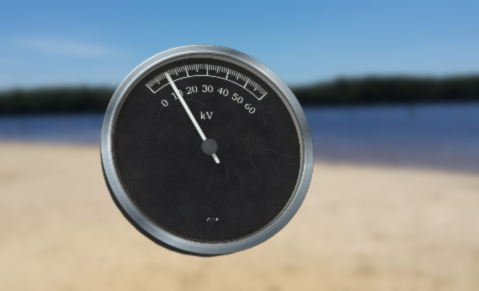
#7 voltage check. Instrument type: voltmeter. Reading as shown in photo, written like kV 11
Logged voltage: kV 10
